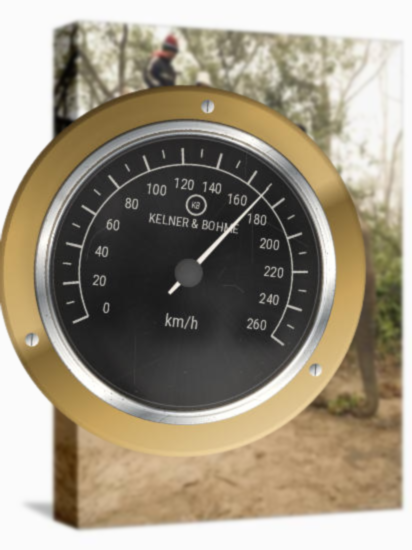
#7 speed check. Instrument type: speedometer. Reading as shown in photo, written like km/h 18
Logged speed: km/h 170
